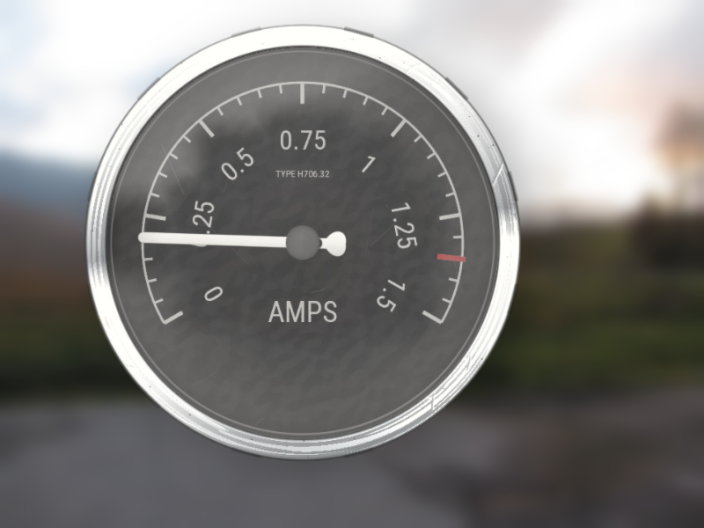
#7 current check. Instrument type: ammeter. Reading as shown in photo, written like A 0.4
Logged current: A 0.2
